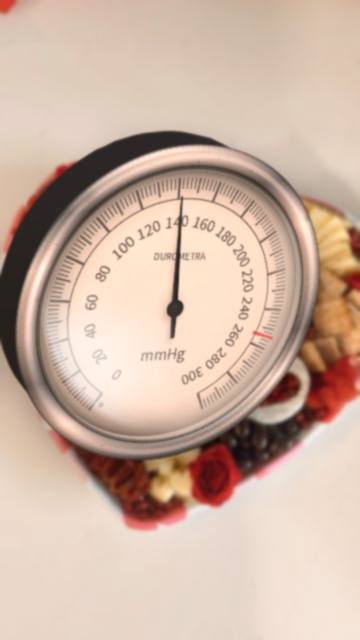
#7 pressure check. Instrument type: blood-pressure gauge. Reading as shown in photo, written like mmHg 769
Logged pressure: mmHg 140
